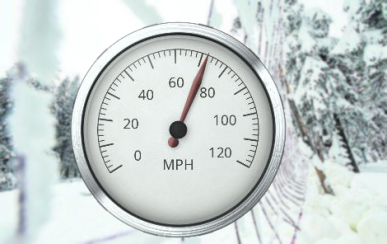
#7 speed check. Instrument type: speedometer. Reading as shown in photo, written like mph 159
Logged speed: mph 72
